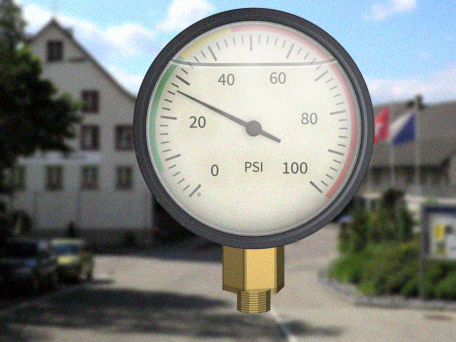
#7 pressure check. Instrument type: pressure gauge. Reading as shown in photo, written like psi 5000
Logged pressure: psi 27
